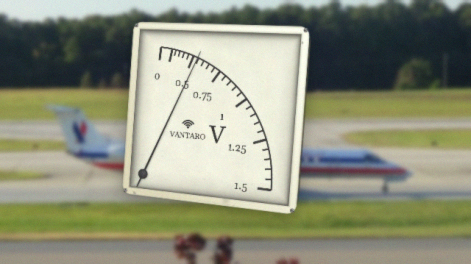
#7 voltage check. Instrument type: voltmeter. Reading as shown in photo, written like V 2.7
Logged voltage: V 0.55
